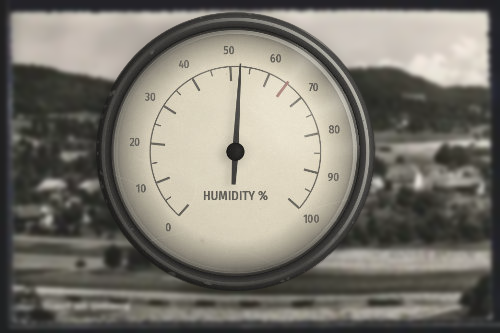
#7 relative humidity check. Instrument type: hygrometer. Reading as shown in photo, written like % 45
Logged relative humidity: % 52.5
